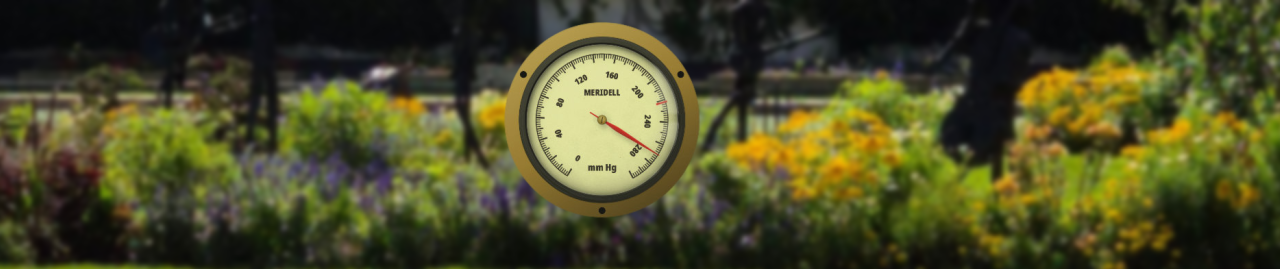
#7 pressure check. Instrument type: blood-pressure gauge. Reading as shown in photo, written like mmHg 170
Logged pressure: mmHg 270
